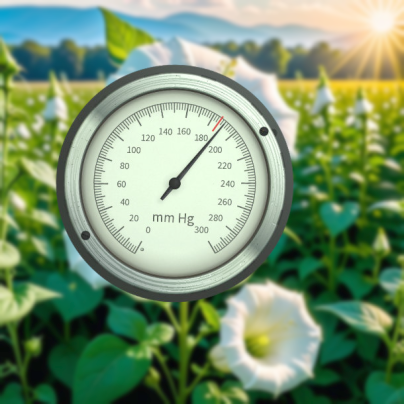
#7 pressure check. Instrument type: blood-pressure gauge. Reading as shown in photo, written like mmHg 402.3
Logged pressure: mmHg 190
